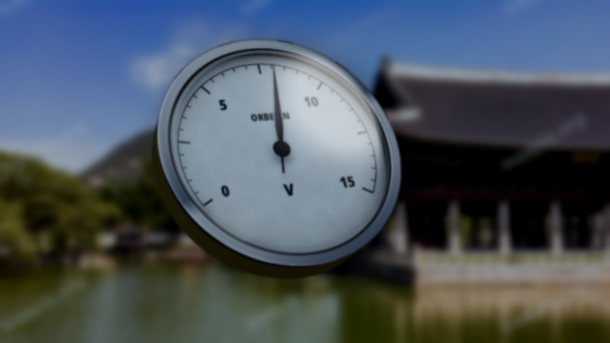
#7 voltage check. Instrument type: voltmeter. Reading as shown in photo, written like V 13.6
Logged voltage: V 8
